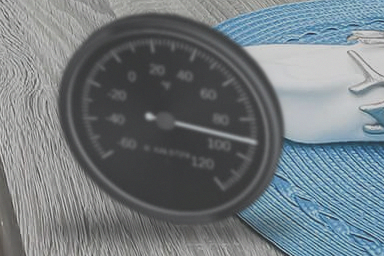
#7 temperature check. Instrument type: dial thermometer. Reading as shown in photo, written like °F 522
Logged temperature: °F 90
